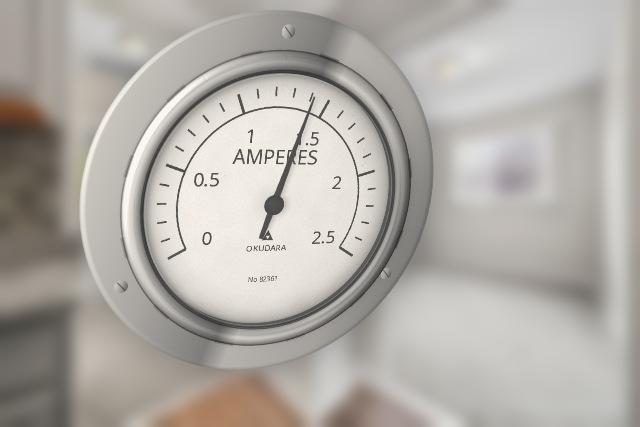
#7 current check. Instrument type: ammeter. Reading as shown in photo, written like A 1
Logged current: A 1.4
